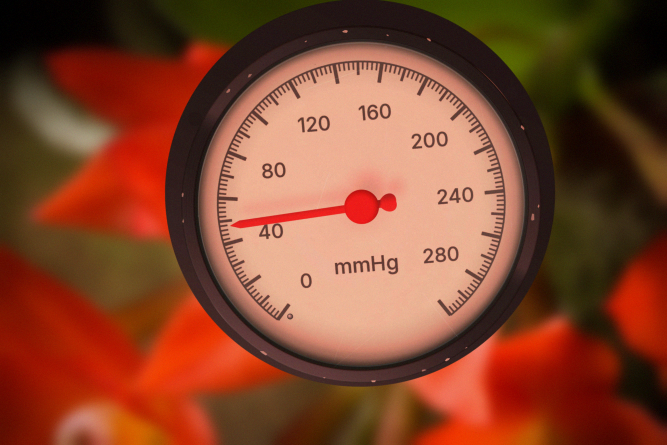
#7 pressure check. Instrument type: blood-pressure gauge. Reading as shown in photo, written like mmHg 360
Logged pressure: mmHg 48
